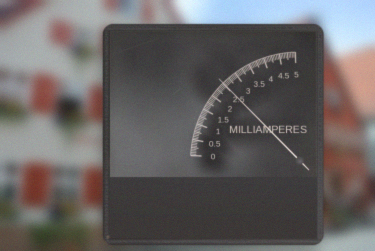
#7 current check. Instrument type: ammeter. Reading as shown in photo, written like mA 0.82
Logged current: mA 2.5
